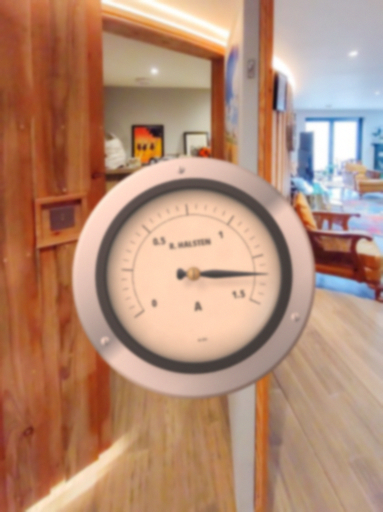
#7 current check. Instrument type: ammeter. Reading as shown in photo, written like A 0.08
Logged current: A 1.35
